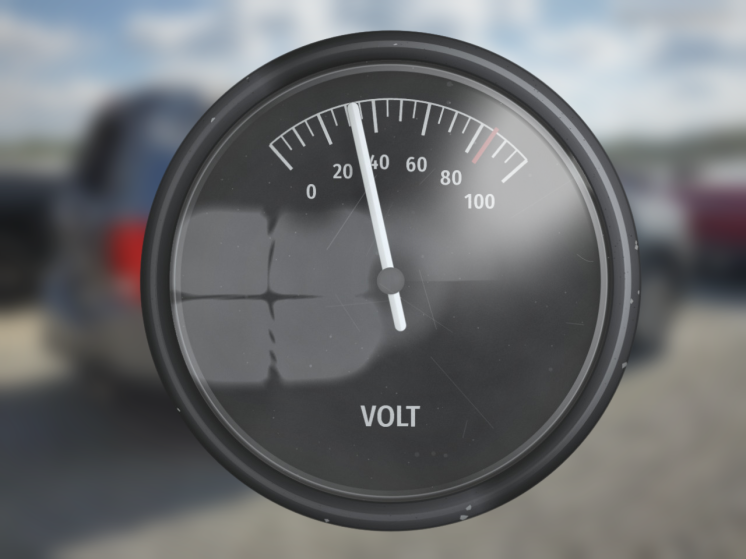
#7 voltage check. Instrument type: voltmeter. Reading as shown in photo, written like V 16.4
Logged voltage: V 32.5
